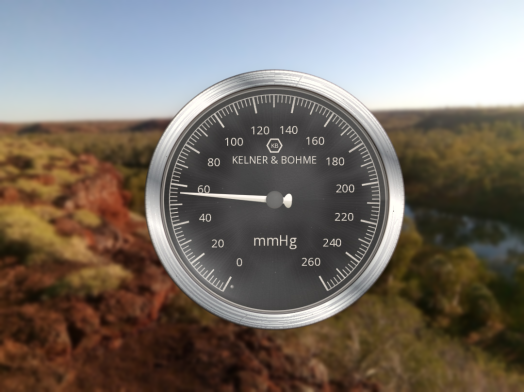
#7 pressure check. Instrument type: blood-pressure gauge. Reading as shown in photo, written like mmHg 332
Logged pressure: mmHg 56
